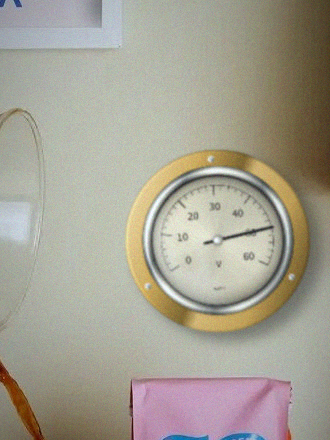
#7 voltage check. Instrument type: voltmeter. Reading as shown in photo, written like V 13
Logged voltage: V 50
